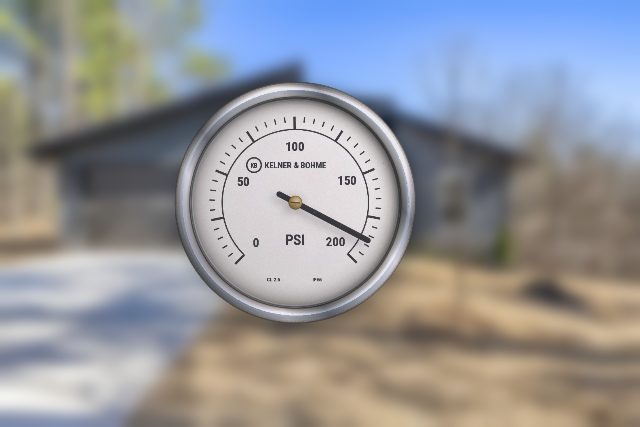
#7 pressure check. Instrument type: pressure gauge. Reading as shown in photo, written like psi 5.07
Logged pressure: psi 187.5
